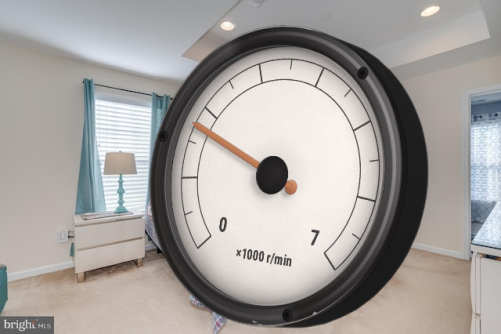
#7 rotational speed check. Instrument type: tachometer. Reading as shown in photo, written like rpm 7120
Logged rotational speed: rpm 1750
